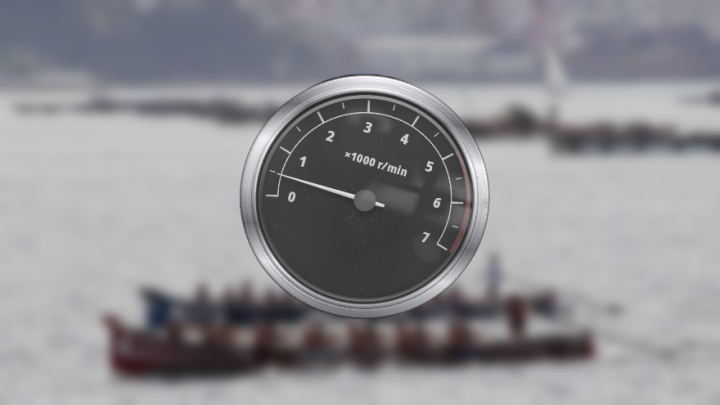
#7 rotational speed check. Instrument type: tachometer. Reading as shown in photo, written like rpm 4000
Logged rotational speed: rpm 500
